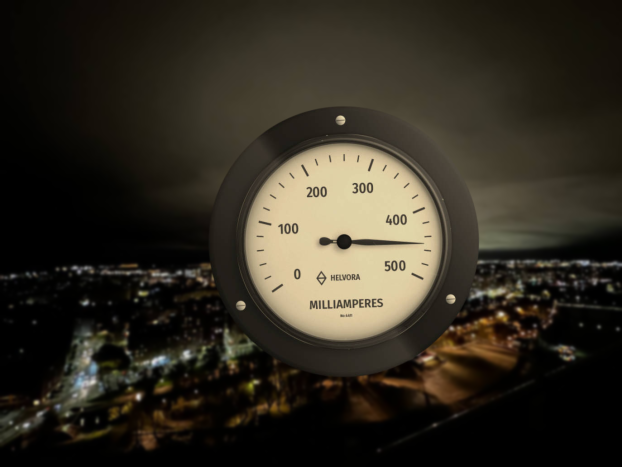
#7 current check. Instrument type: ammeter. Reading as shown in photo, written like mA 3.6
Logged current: mA 450
